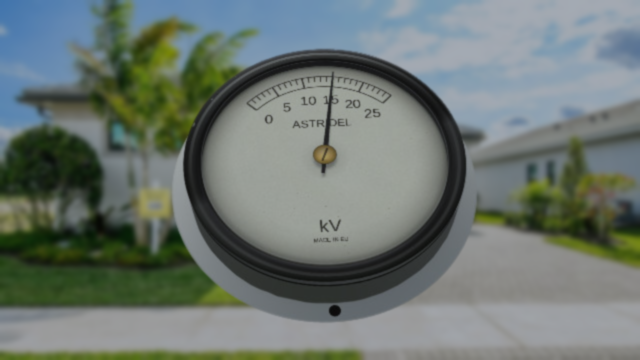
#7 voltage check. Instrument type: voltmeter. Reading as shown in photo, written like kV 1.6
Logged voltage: kV 15
